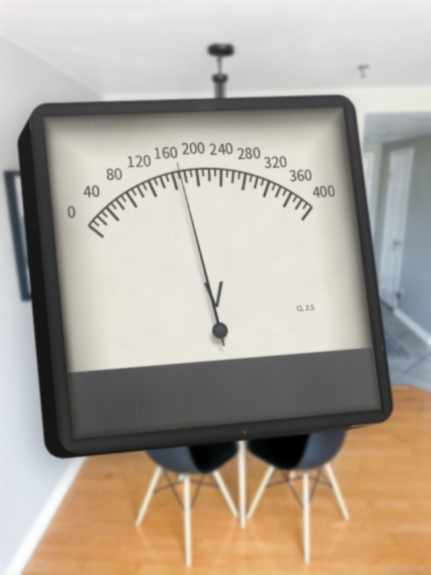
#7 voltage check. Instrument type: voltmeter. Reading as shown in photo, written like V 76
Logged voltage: V 170
